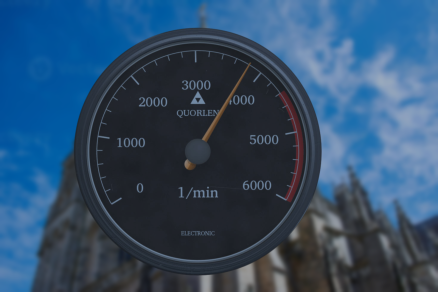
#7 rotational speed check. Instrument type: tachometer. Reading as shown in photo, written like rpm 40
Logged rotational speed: rpm 3800
